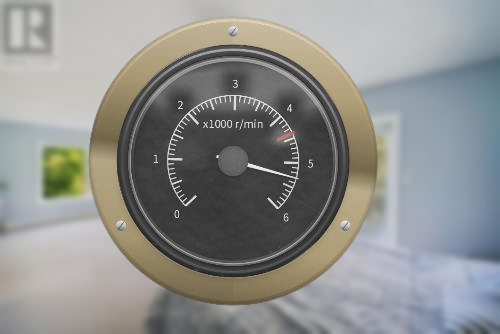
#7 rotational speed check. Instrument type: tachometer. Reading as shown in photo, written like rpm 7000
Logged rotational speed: rpm 5300
